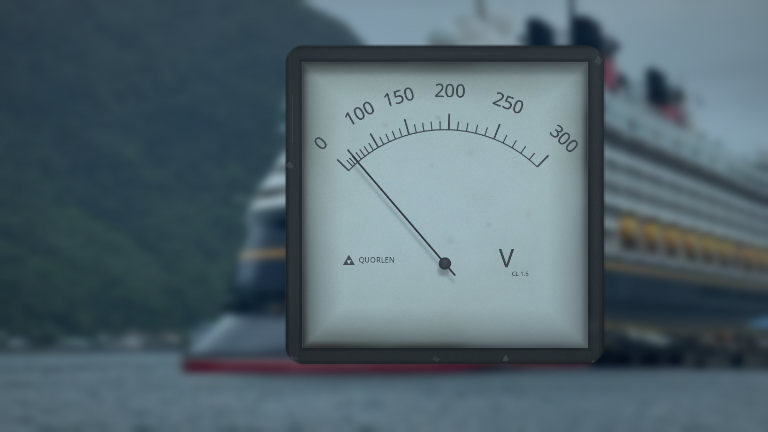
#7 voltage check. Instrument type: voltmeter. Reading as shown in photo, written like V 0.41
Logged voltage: V 50
